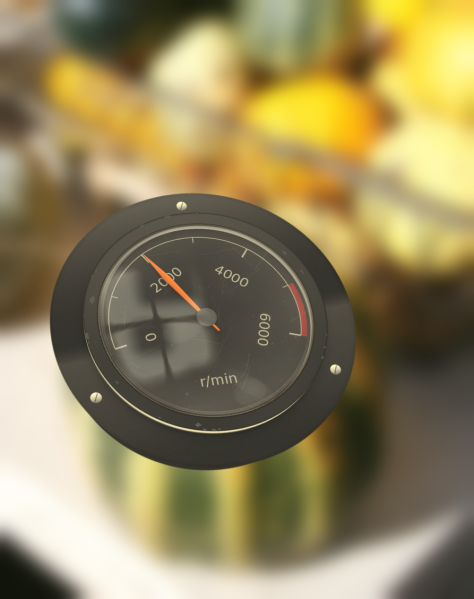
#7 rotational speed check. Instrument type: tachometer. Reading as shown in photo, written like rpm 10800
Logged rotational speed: rpm 2000
